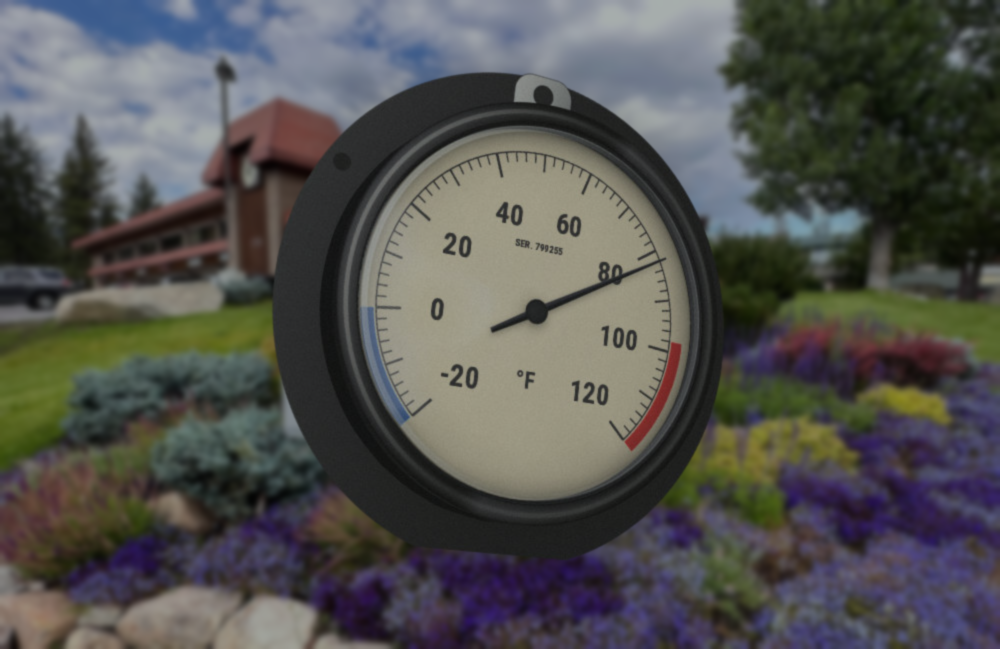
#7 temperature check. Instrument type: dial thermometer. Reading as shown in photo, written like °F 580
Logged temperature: °F 82
